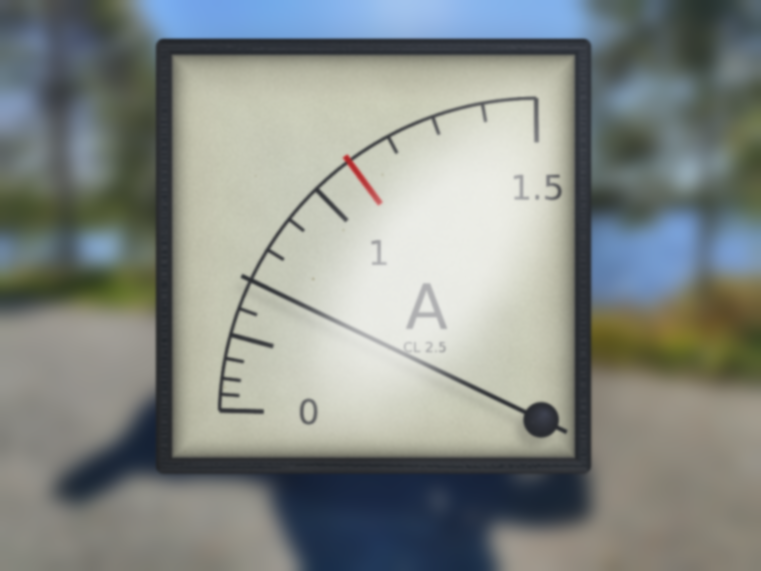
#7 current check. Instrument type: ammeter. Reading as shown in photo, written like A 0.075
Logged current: A 0.7
